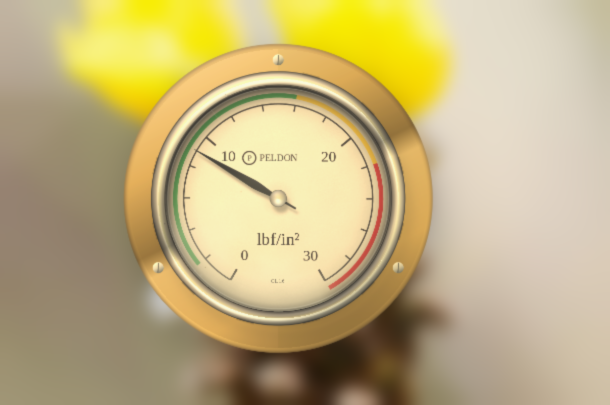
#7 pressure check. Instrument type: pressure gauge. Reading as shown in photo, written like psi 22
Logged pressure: psi 9
